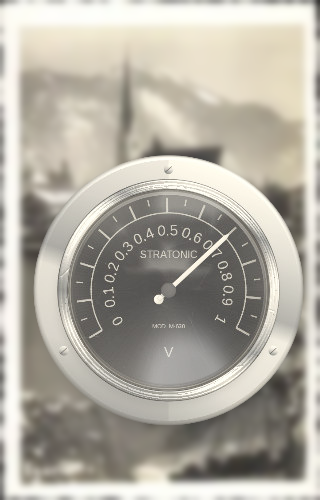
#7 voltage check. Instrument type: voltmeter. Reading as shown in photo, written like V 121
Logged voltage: V 0.7
